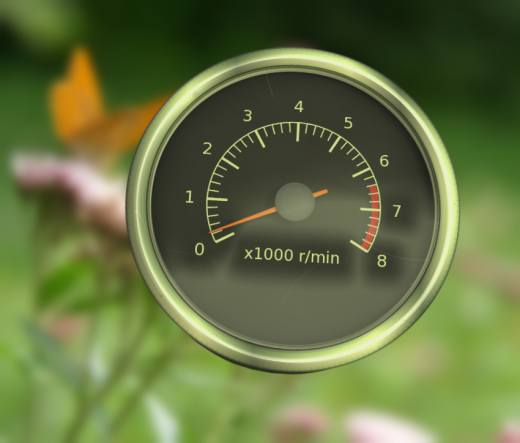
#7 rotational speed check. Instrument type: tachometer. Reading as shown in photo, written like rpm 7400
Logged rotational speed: rpm 200
